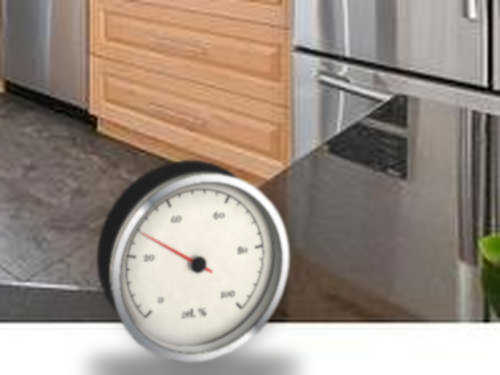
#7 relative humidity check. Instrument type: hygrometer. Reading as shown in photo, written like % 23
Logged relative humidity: % 28
